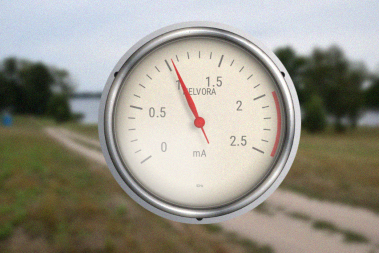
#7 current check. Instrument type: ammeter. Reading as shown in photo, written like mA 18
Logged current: mA 1.05
